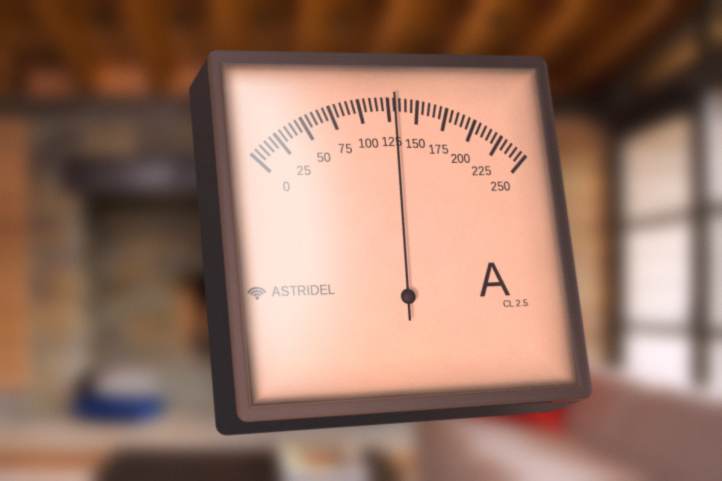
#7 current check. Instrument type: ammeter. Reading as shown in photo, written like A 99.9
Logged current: A 130
